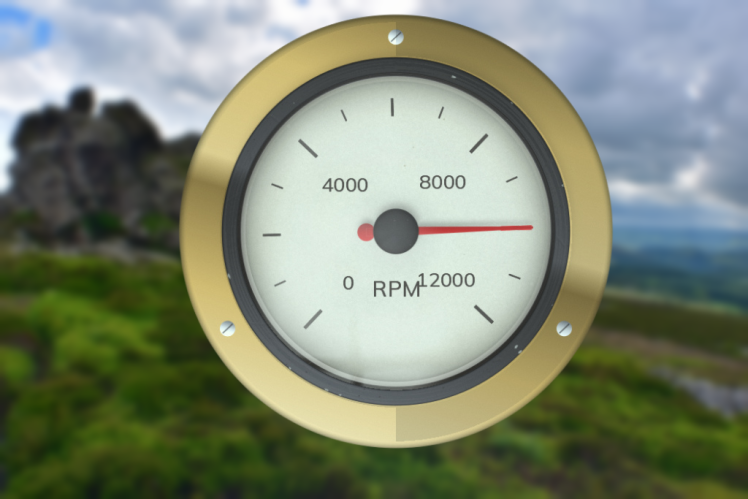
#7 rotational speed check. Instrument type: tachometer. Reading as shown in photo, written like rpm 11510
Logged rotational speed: rpm 10000
